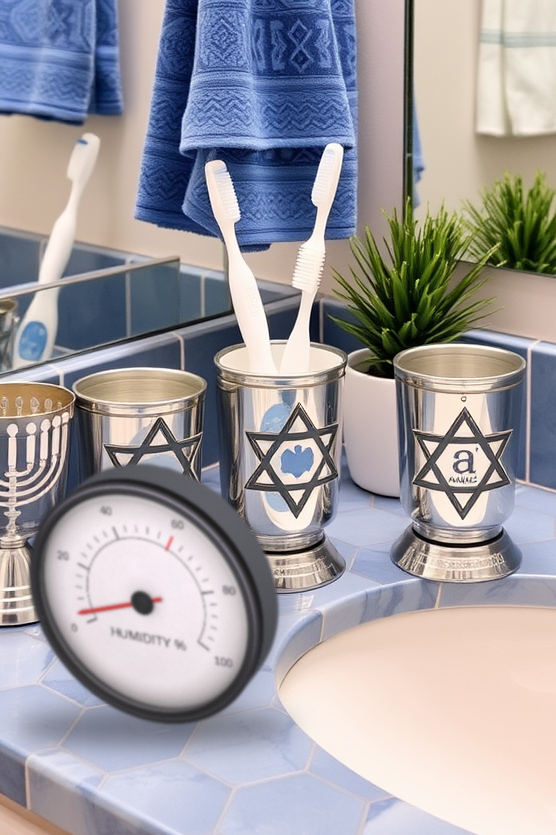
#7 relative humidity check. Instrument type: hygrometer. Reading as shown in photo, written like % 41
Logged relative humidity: % 4
